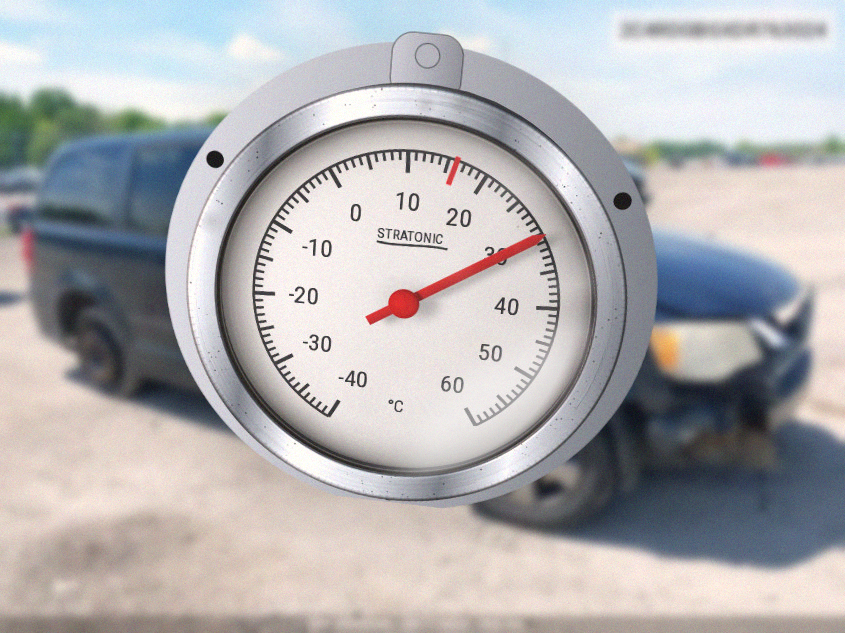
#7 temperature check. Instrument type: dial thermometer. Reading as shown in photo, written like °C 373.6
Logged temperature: °C 30
